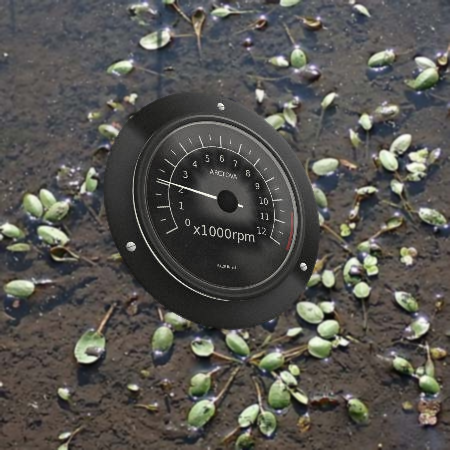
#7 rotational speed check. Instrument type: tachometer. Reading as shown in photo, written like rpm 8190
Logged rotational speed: rpm 2000
